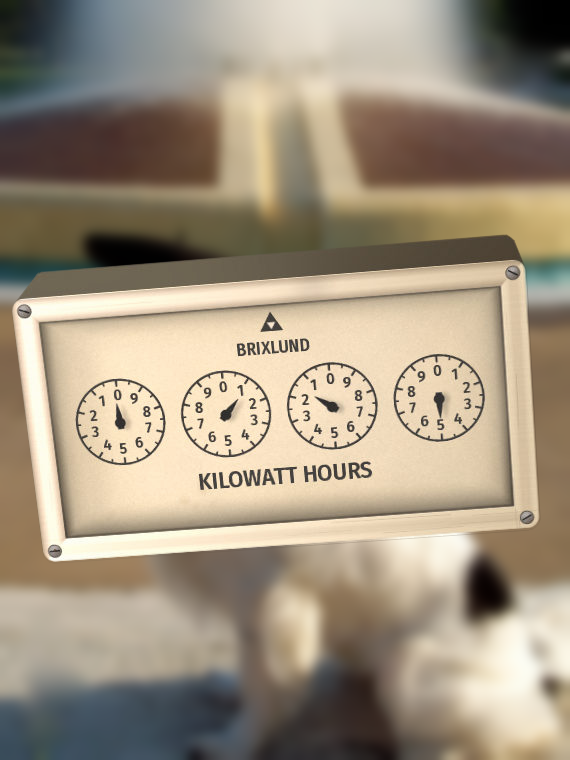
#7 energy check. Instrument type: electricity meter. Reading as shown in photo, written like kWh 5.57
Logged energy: kWh 115
